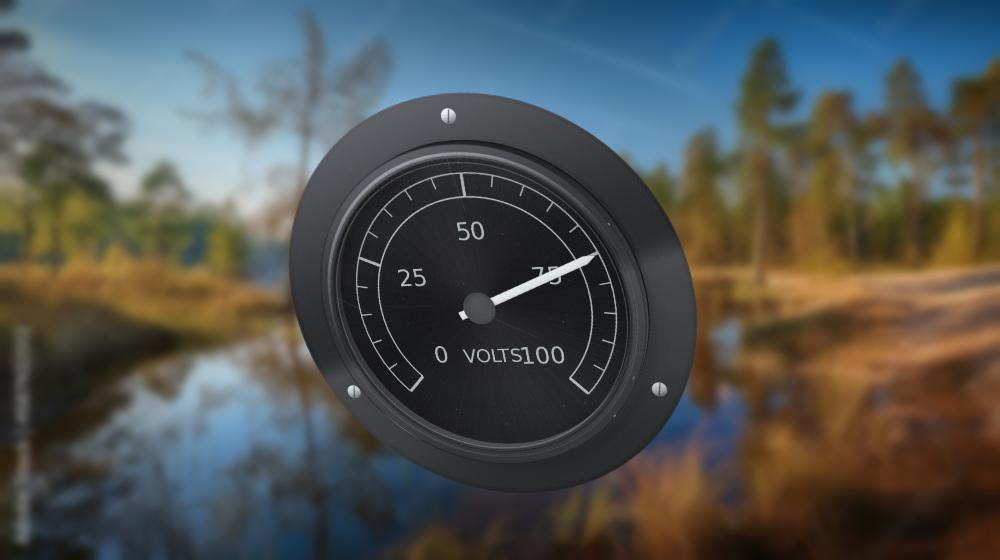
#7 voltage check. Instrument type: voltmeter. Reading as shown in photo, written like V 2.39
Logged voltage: V 75
